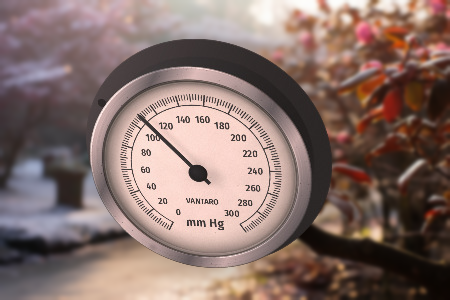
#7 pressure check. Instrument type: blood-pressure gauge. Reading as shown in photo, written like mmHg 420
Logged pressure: mmHg 110
